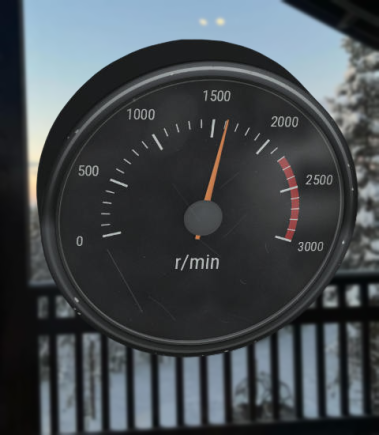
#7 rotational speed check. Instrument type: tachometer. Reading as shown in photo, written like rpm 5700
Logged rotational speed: rpm 1600
